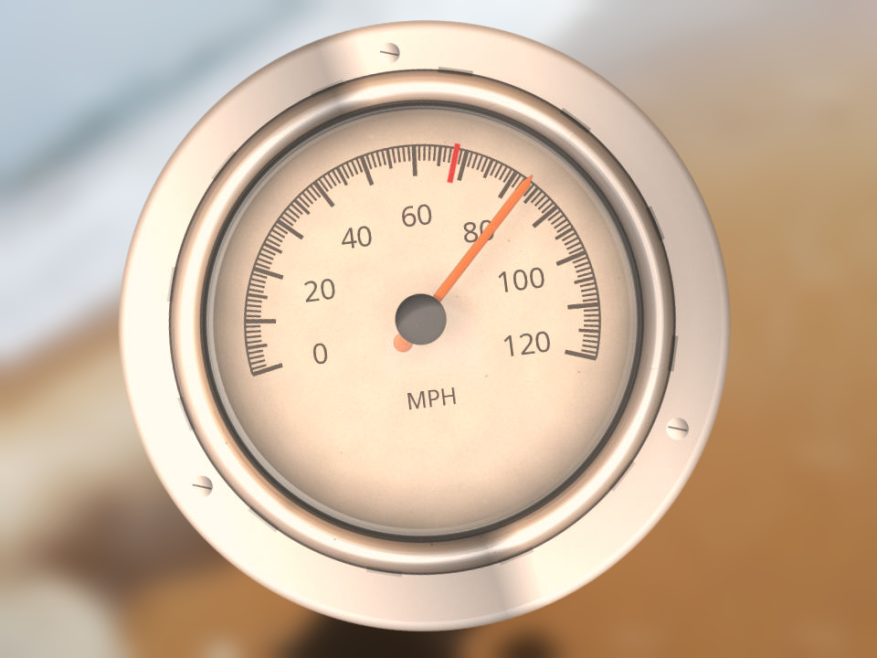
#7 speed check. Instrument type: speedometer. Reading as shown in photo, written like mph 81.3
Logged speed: mph 83
